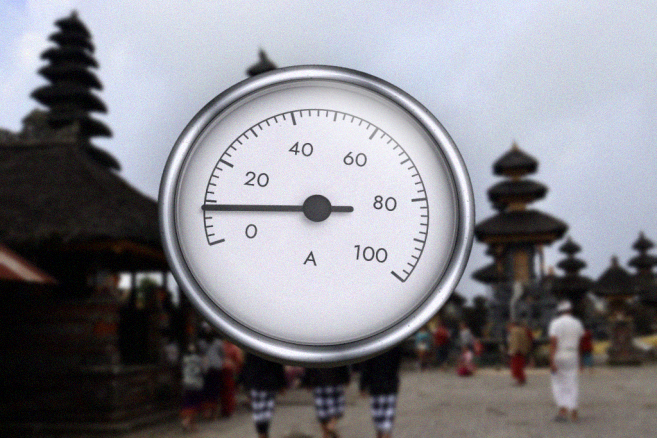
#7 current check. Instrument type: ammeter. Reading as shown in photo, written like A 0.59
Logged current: A 8
